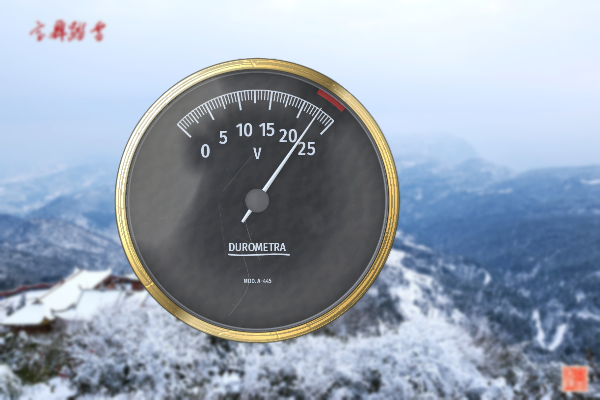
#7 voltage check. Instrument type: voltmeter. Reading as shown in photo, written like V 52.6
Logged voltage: V 22.5
